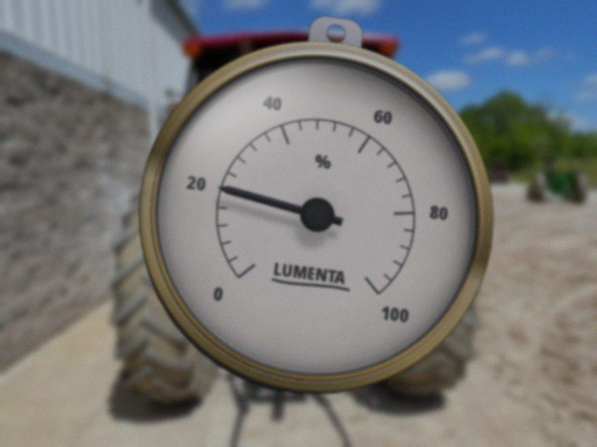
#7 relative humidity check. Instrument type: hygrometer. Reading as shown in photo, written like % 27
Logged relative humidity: % 20
